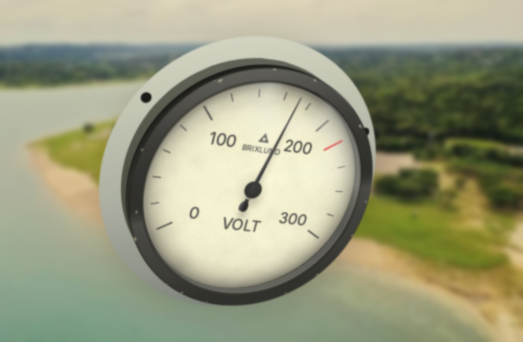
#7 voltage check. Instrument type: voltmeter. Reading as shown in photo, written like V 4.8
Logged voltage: V 170
